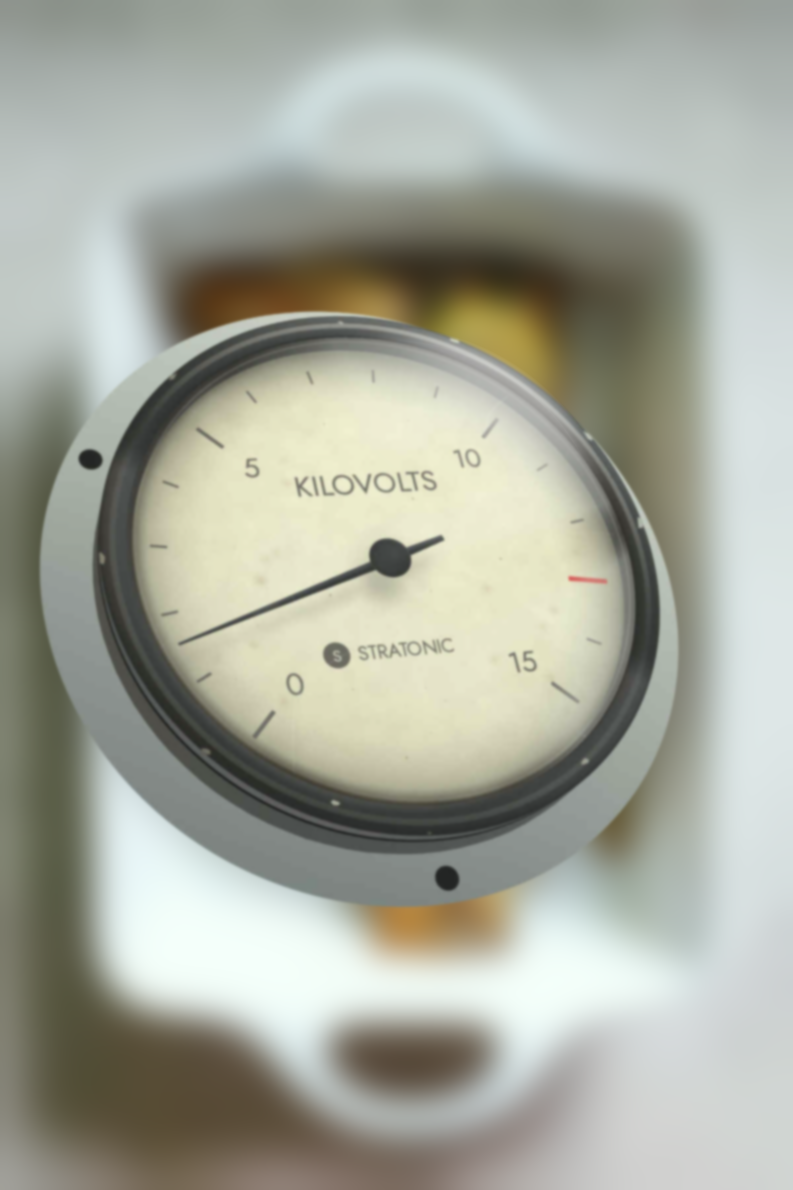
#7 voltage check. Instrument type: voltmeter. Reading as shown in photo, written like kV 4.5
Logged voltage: kV 1.5
